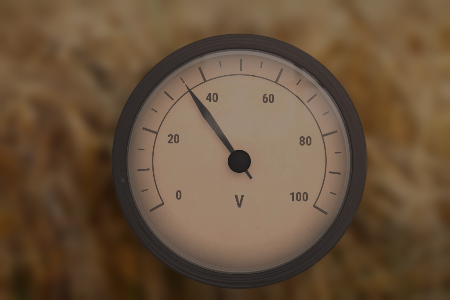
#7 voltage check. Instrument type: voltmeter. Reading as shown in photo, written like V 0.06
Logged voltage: V 35
